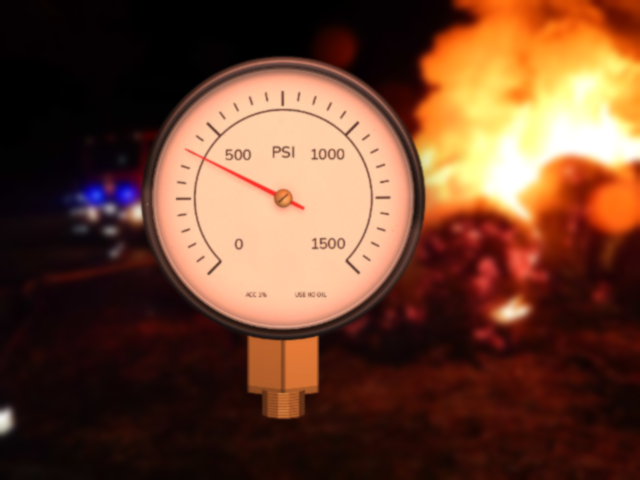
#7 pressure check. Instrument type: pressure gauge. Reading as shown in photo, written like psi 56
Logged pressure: psi 400
